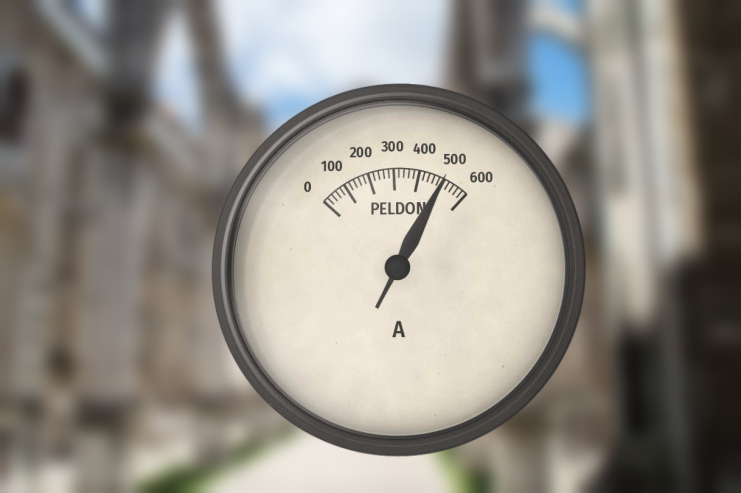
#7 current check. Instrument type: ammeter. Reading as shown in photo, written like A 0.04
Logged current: A 500
